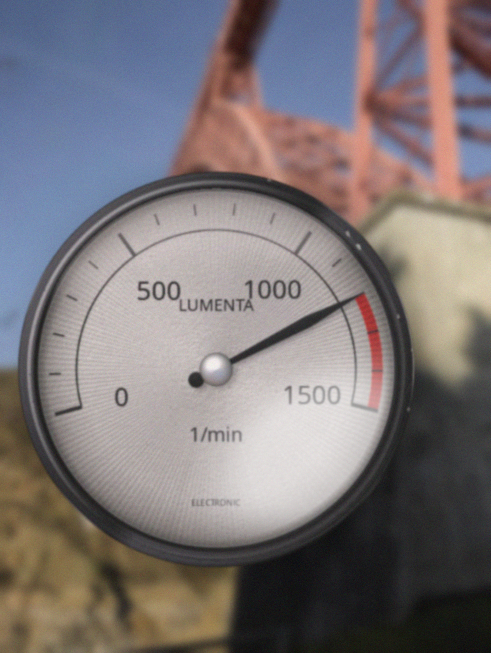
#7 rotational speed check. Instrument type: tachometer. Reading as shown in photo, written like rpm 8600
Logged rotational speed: rpm 1200
